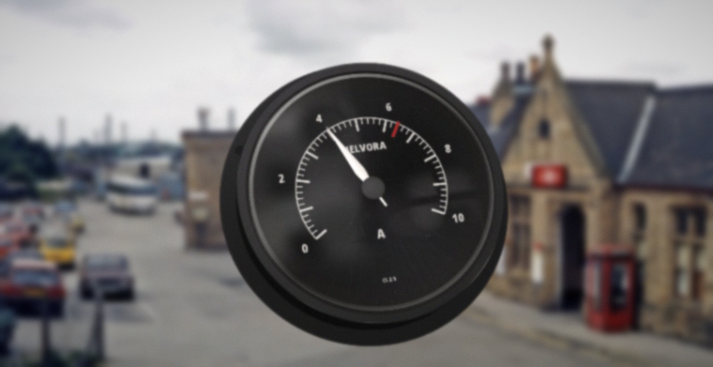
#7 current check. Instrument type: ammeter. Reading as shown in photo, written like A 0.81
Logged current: A 4
